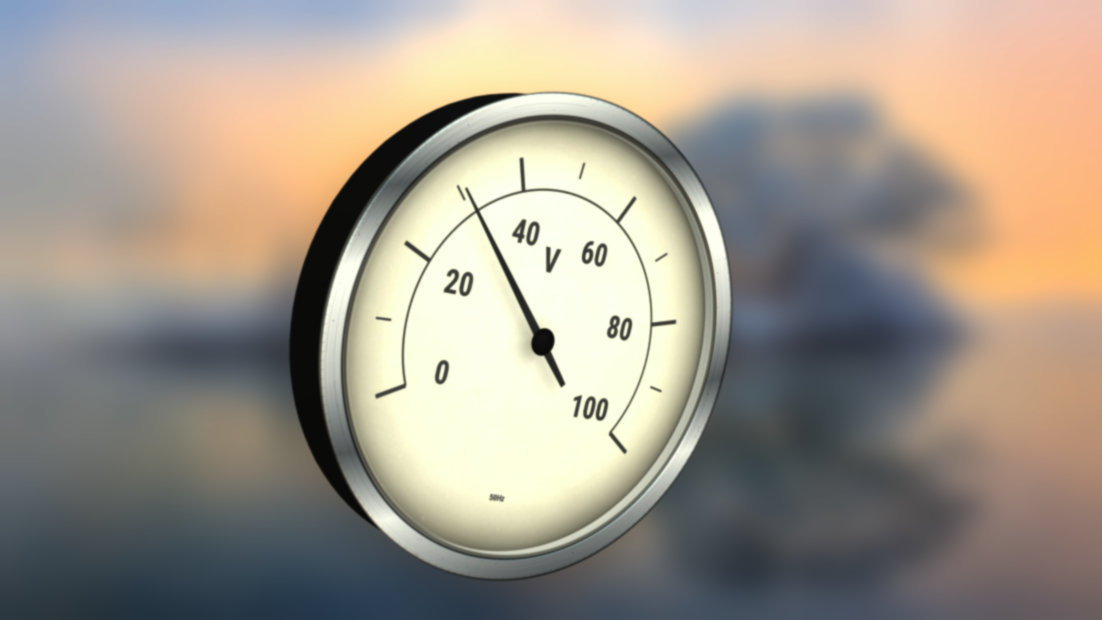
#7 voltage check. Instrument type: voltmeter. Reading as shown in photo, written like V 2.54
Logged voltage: V 30
